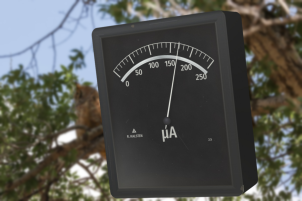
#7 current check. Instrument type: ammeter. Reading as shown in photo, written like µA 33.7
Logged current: µA 170
